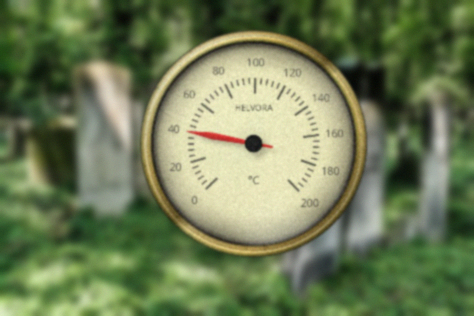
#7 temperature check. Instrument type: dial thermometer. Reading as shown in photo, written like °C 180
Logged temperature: °C 40
